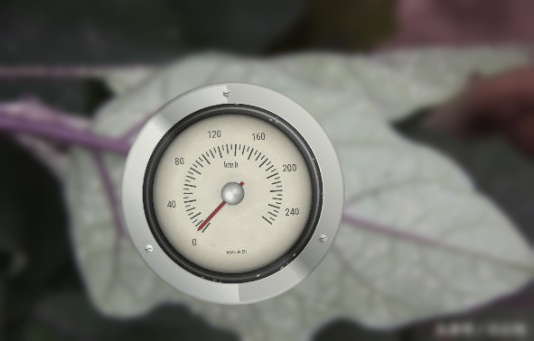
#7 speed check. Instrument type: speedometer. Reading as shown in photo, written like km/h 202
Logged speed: km/h 5
